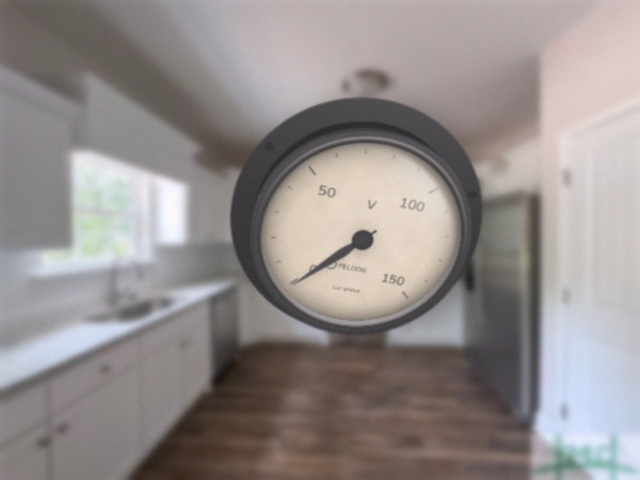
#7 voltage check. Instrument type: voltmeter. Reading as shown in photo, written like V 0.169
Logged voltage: V 0
